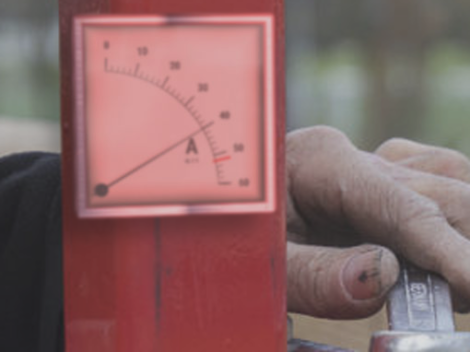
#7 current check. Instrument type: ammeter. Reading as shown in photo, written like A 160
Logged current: A 40
